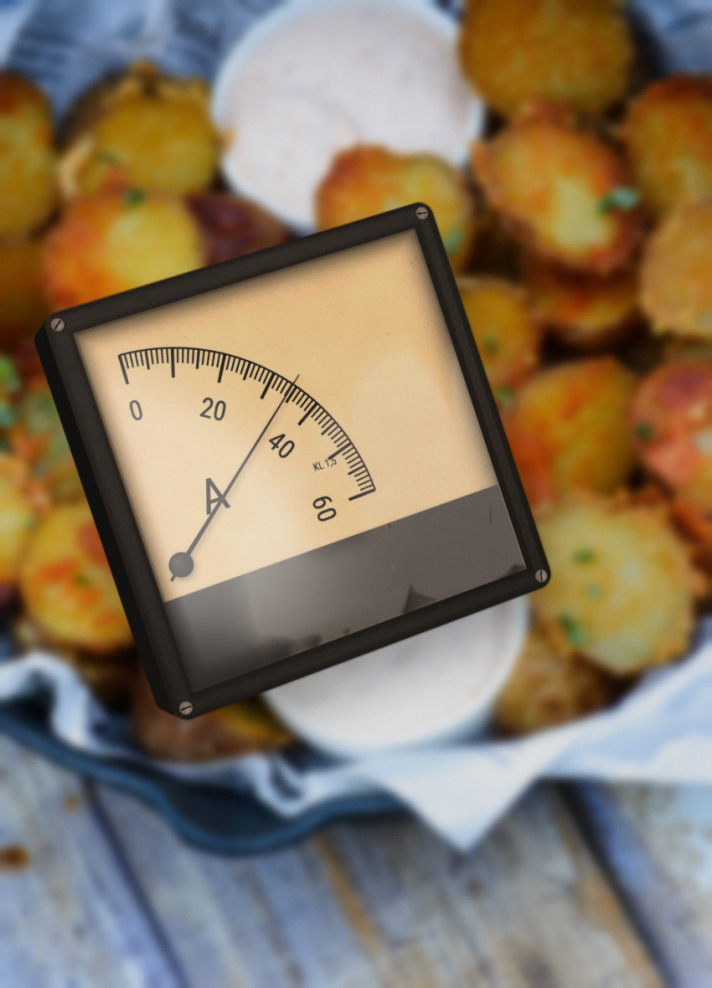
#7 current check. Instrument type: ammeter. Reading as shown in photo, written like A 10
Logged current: A 34
